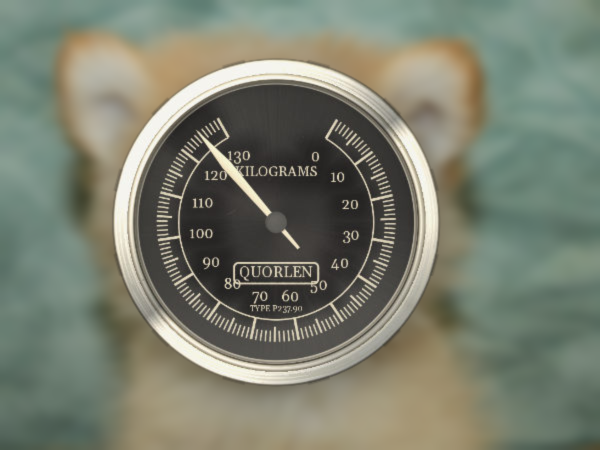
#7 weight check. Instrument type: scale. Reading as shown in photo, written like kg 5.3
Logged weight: kg 125
